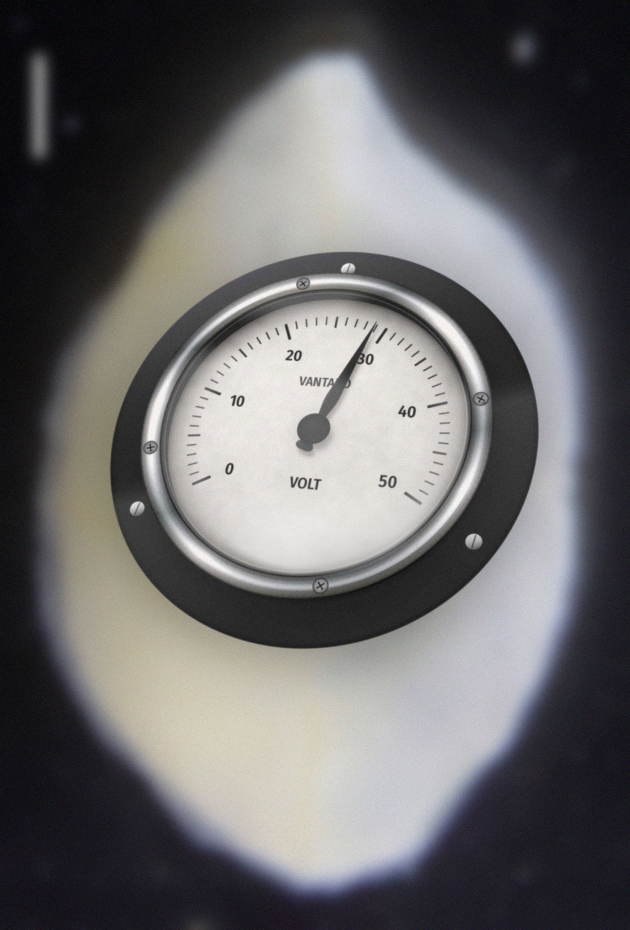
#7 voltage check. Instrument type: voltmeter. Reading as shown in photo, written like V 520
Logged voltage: V 29
